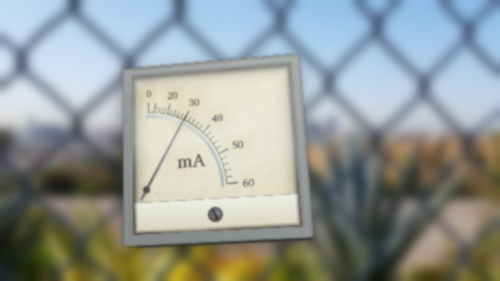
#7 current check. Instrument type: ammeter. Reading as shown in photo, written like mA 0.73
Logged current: mA 30
